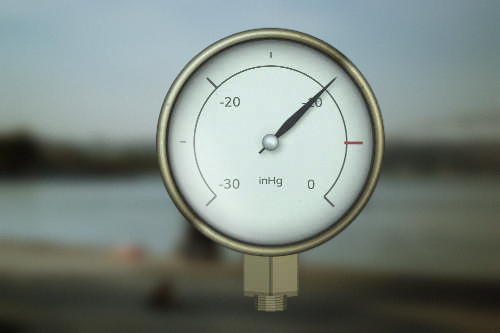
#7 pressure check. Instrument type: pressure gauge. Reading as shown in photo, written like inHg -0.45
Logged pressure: inHg -10
